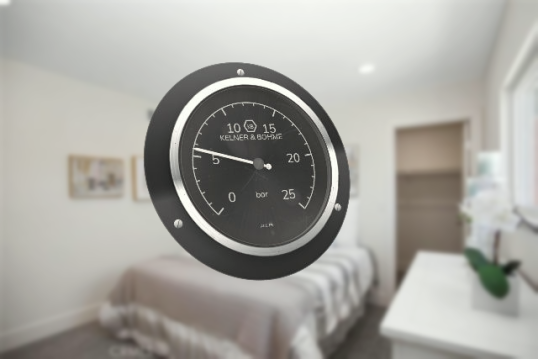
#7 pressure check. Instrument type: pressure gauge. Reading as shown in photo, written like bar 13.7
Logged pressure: bar 5.5
